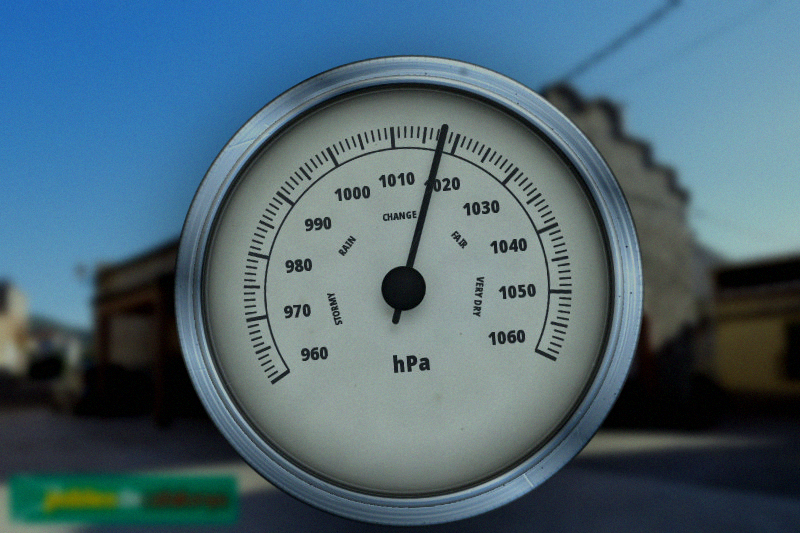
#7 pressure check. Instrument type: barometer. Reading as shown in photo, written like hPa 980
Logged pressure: hPa 1018
